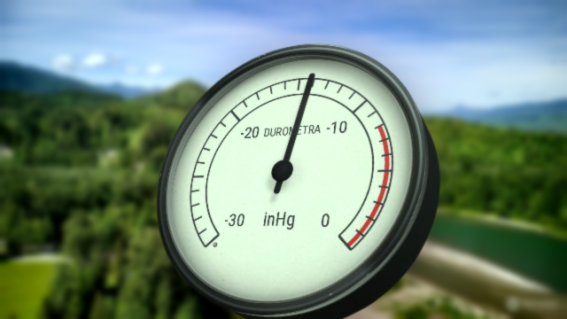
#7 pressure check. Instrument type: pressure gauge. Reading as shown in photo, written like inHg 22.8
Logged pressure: inHg -14
